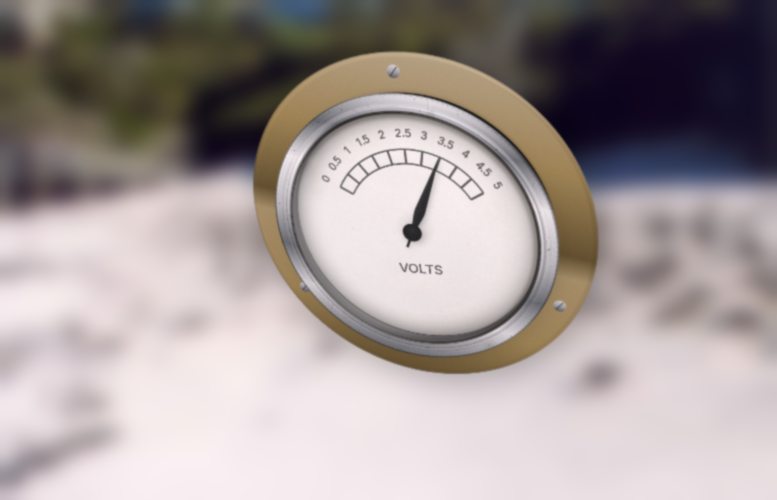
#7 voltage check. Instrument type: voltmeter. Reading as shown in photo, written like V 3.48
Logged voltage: V 3.5
